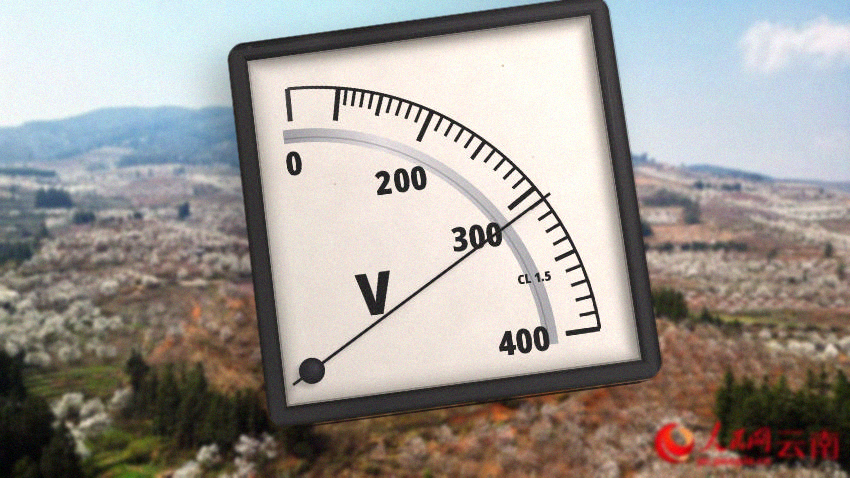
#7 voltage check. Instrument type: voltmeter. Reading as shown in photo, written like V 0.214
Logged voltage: V 310
